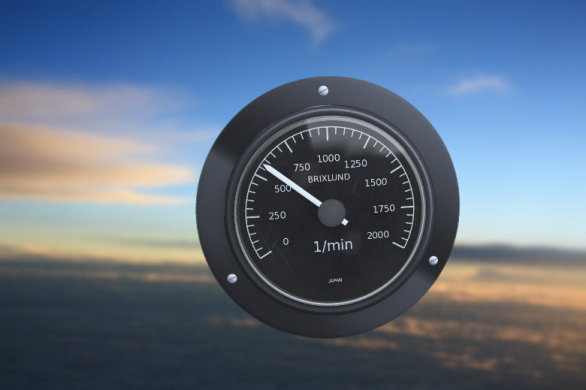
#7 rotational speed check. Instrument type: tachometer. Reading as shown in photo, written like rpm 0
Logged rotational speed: rpm 575
